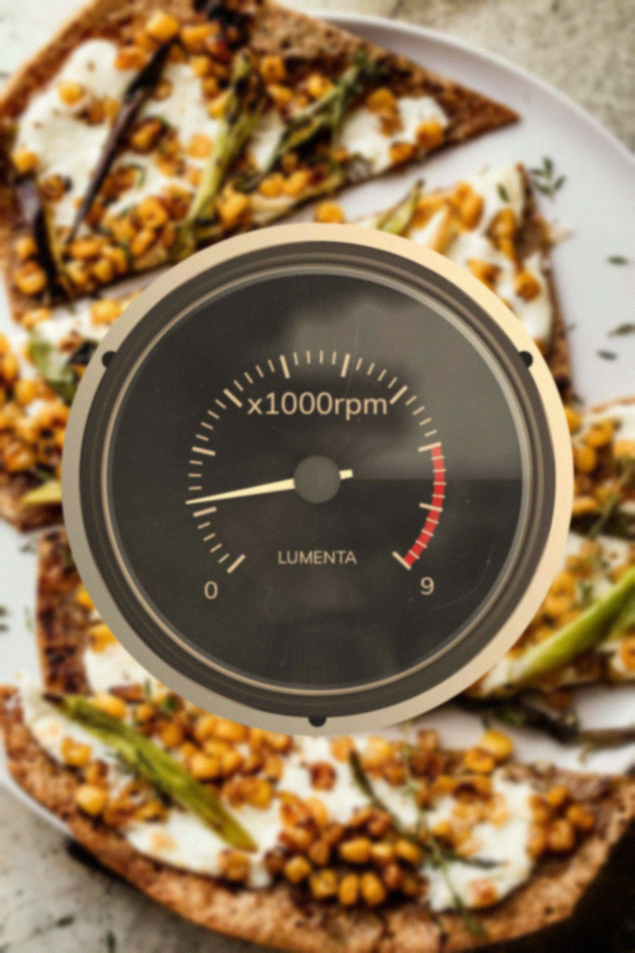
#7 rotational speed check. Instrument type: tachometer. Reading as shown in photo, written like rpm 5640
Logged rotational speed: rpm 1200
